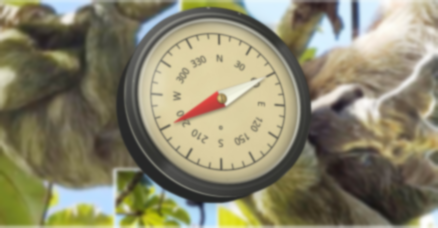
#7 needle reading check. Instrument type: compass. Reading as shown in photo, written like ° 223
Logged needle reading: ° 240
